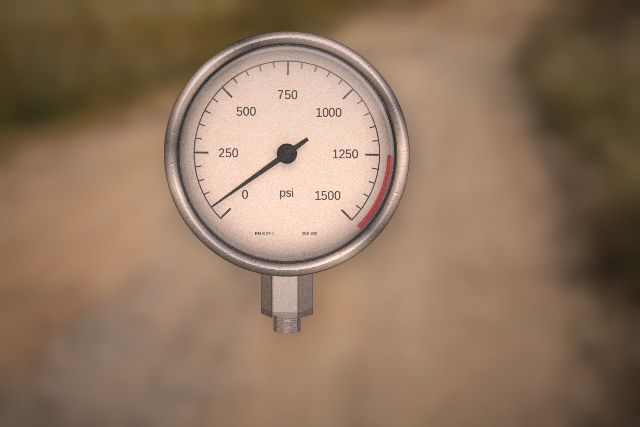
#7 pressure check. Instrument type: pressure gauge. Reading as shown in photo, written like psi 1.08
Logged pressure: psi 50
